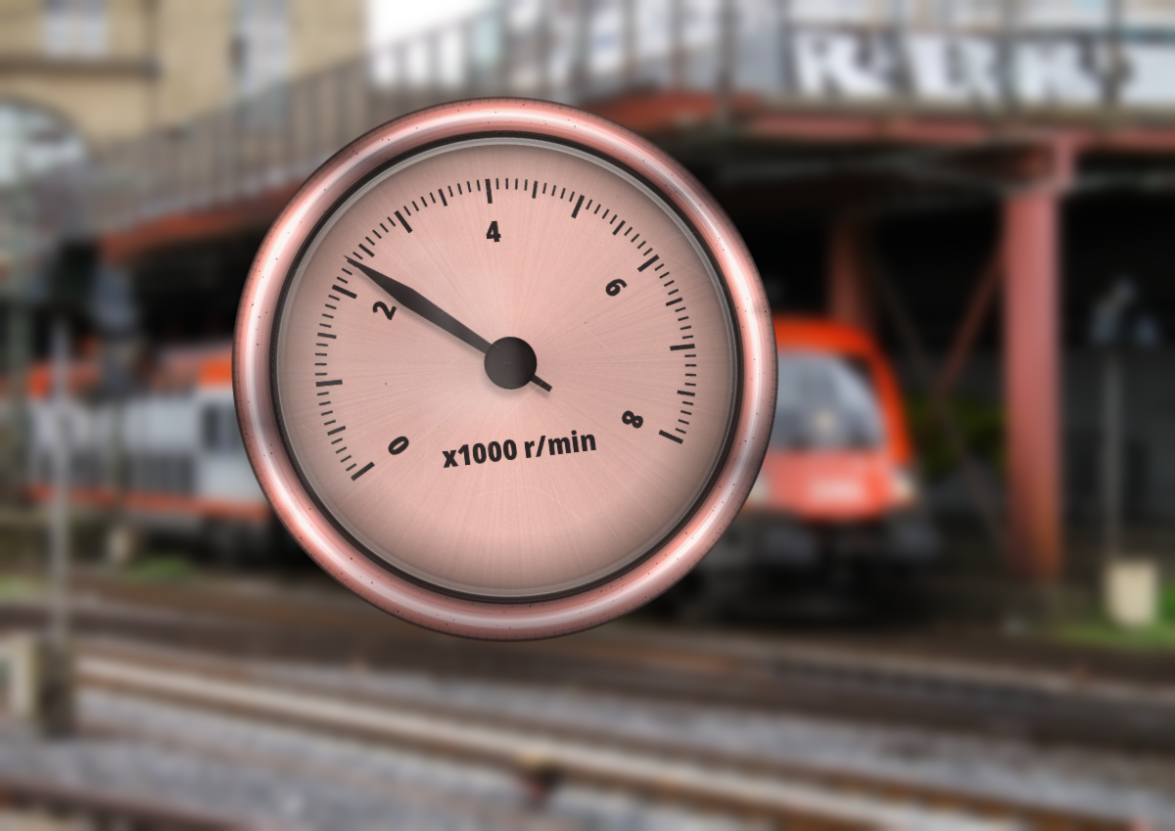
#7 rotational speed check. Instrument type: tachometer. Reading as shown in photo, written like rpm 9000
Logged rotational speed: rpm 2300
